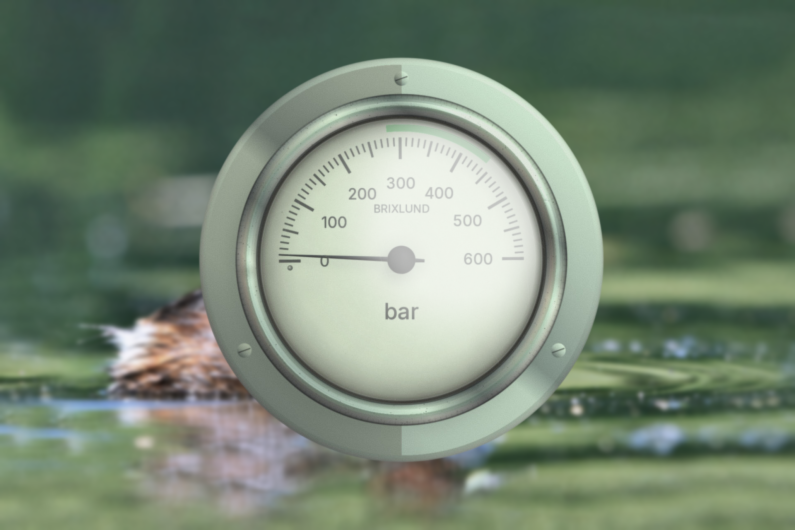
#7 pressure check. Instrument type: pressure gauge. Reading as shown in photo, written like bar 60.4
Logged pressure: bar 10
